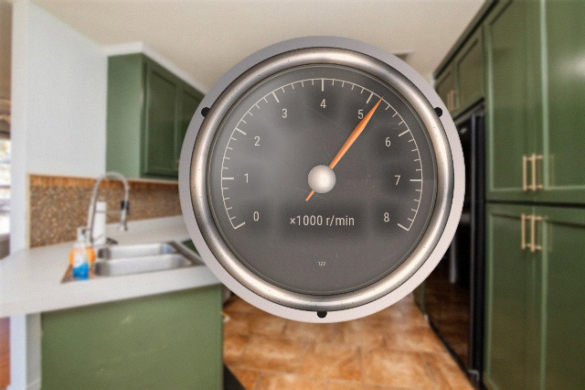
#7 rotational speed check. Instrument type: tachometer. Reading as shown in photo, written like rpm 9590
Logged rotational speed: rpm 5200
